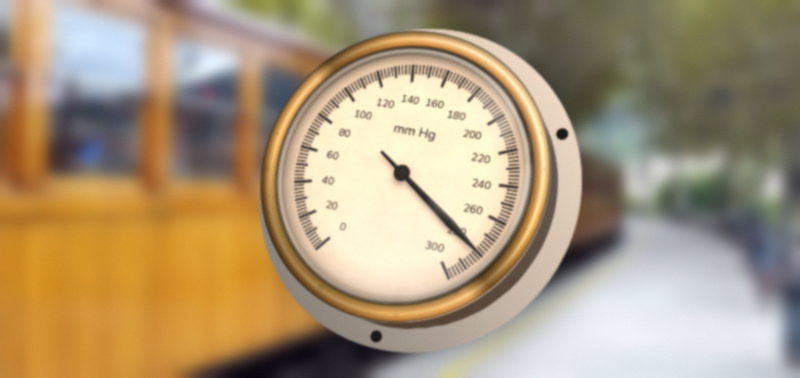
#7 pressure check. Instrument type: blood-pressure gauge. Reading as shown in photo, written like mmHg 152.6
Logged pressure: mmHg 280
